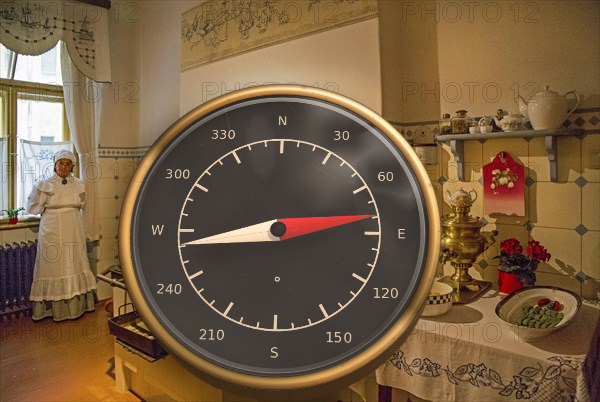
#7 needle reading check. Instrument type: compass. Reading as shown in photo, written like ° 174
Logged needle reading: ° 80
